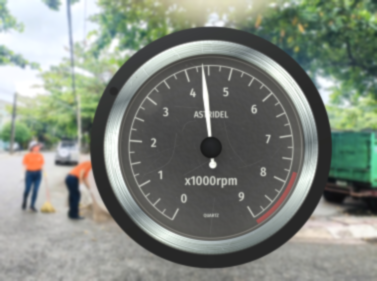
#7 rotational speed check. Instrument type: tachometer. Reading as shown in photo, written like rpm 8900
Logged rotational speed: rpm 4375
